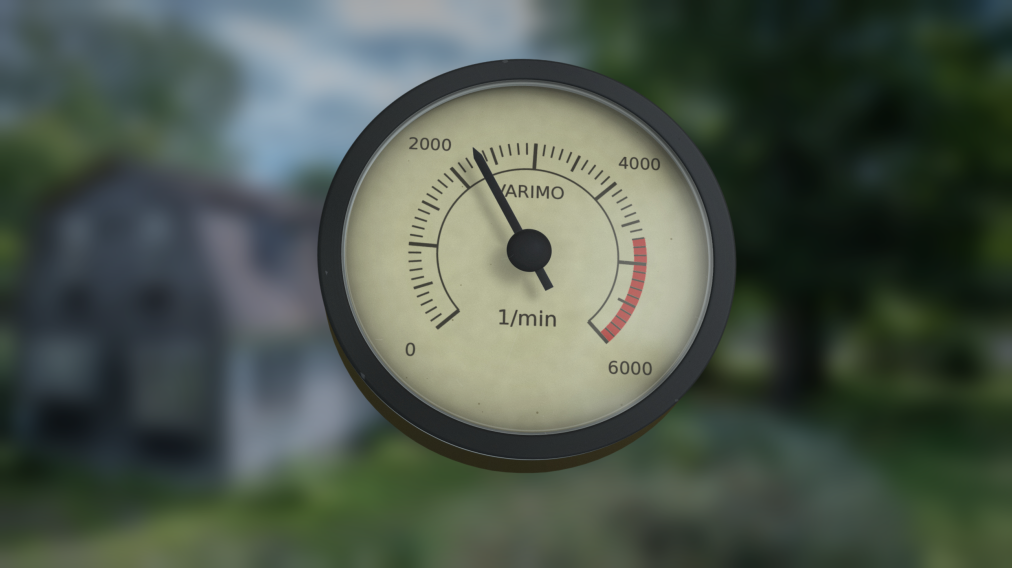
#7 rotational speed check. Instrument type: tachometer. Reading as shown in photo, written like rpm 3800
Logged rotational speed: rpm 2300
